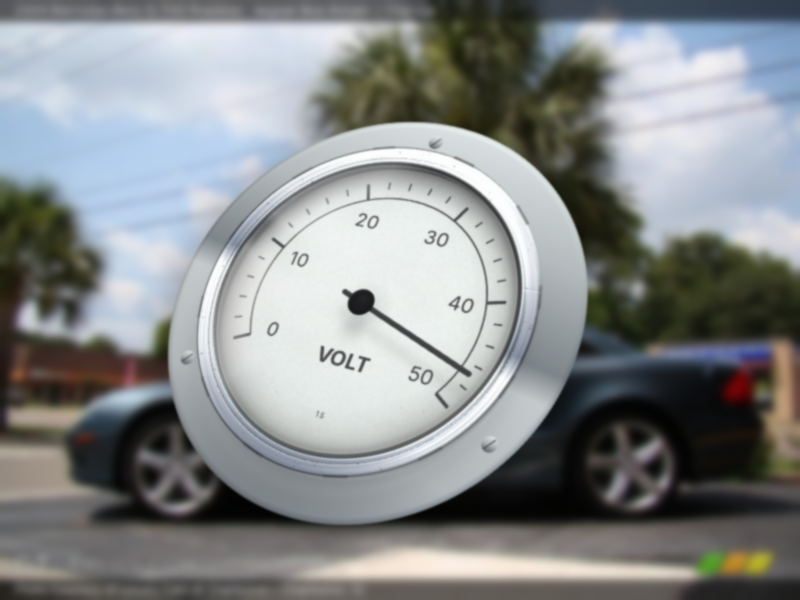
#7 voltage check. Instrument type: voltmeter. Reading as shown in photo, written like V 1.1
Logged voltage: V 47
